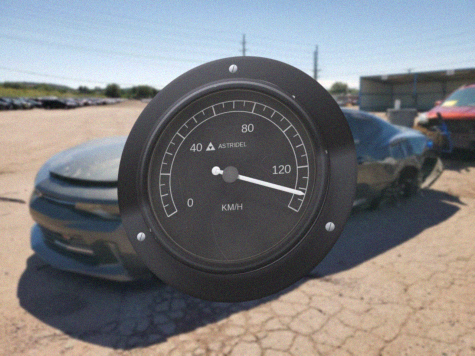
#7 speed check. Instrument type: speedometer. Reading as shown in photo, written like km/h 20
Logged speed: km/h 132.5
